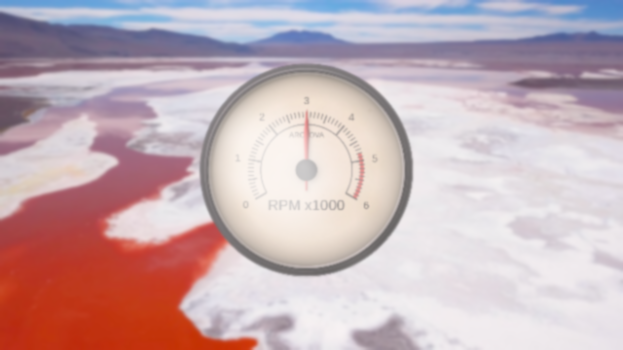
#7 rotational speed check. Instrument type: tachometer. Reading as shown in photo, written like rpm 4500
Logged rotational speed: rpm 3000
